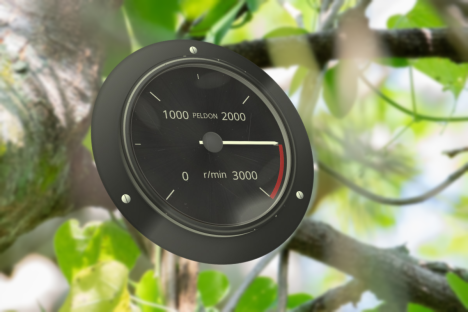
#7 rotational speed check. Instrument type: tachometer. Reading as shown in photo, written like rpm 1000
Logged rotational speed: rpm 2500
